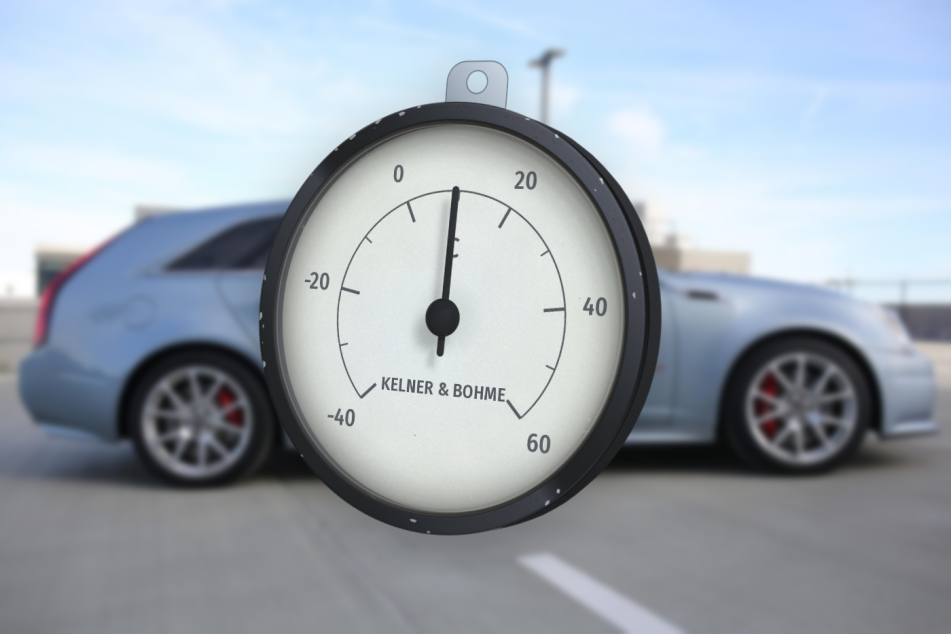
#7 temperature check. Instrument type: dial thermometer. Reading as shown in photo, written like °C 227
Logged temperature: °C 10
